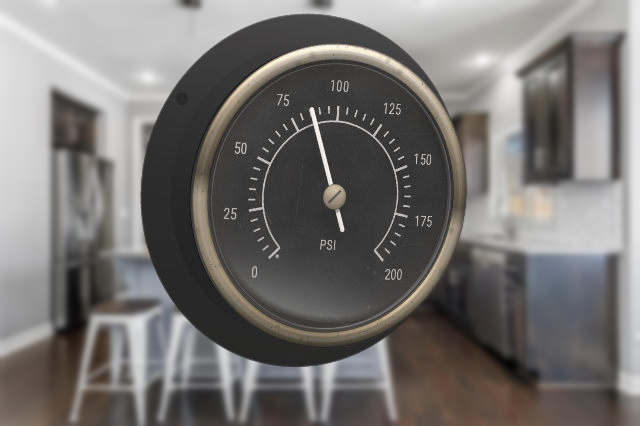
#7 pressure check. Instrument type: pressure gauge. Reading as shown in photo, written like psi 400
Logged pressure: psi 85
